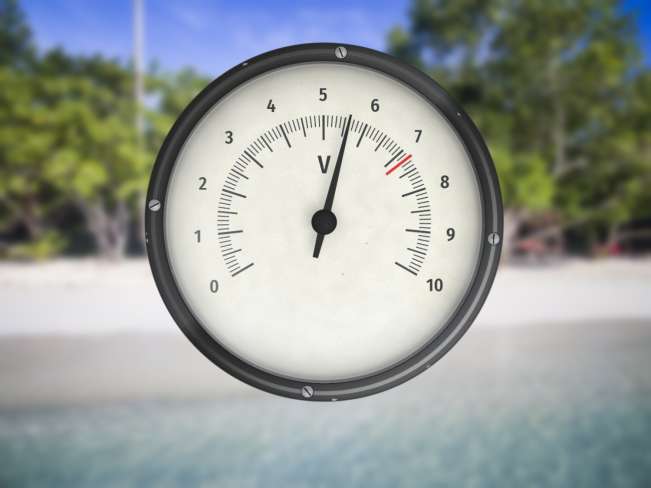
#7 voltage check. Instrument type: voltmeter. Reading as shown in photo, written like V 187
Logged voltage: V 5.6
